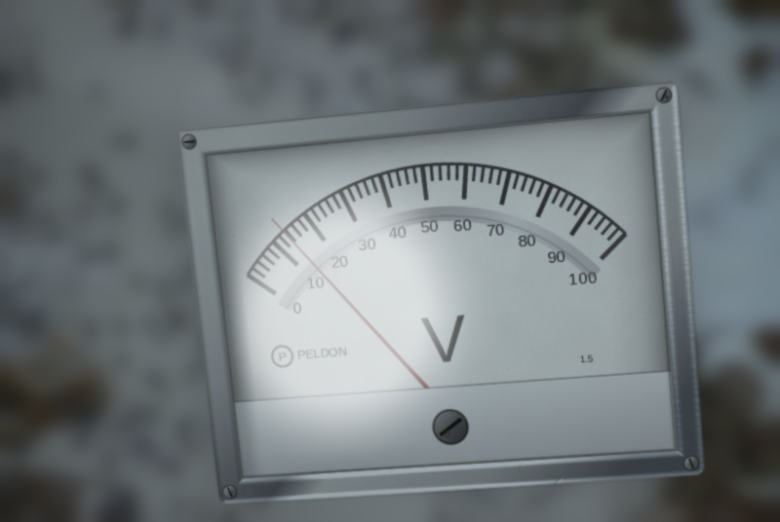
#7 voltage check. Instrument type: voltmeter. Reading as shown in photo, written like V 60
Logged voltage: V 14
